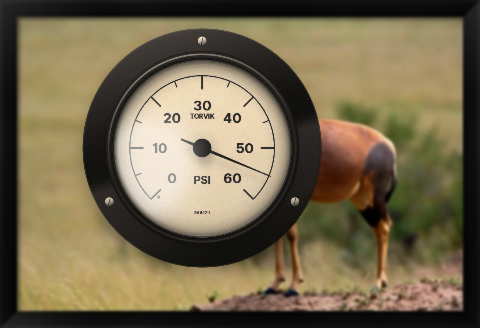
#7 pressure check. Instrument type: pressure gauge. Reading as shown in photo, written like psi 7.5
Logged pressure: psi 55
